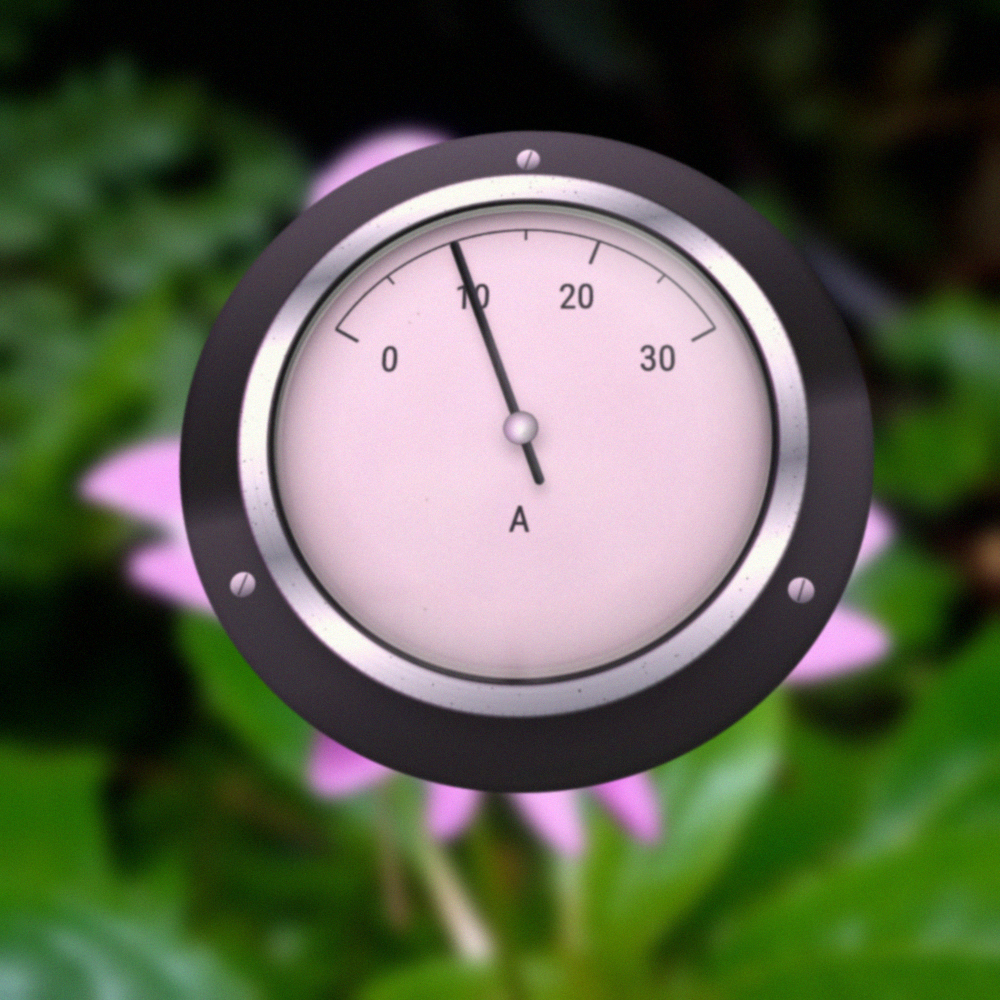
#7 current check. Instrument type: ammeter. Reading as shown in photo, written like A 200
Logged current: A 10
